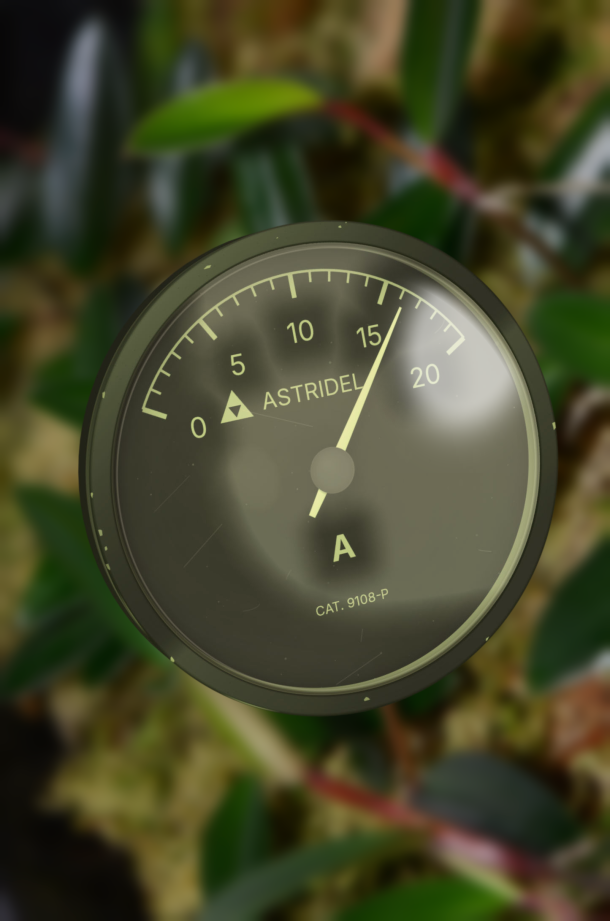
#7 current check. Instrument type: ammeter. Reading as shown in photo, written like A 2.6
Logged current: A 16
